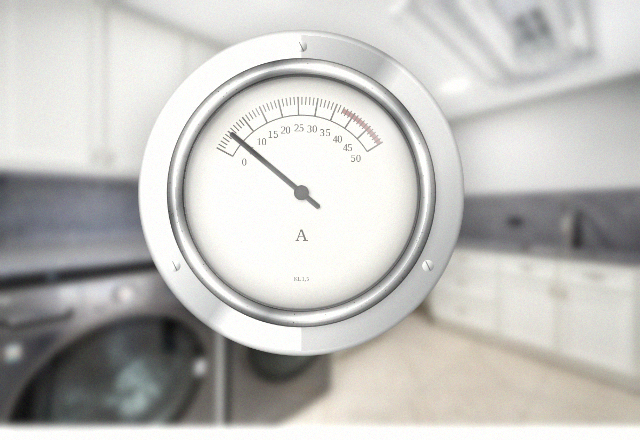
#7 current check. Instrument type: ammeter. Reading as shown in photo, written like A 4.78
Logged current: A 5
